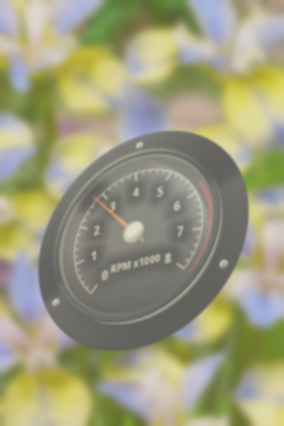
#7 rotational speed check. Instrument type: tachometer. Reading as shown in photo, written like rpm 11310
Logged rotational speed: rpm 2800
